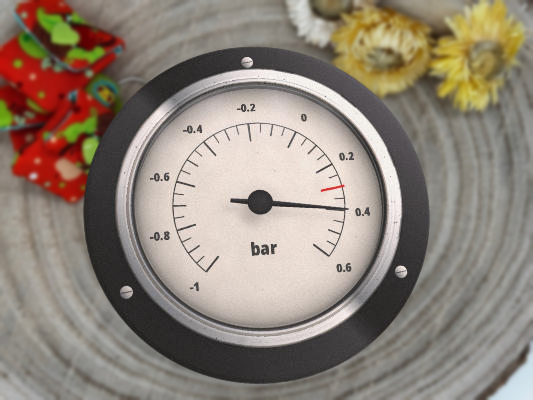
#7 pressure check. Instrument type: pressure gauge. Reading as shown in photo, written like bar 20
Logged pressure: bar 0.4
